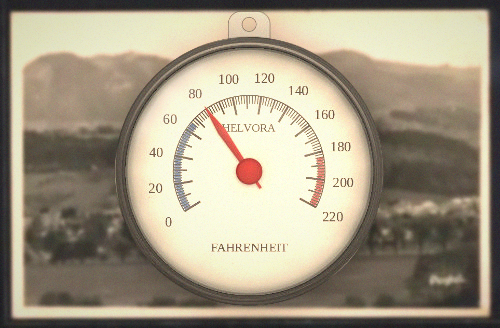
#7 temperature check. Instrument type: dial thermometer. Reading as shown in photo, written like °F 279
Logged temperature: °F 80
